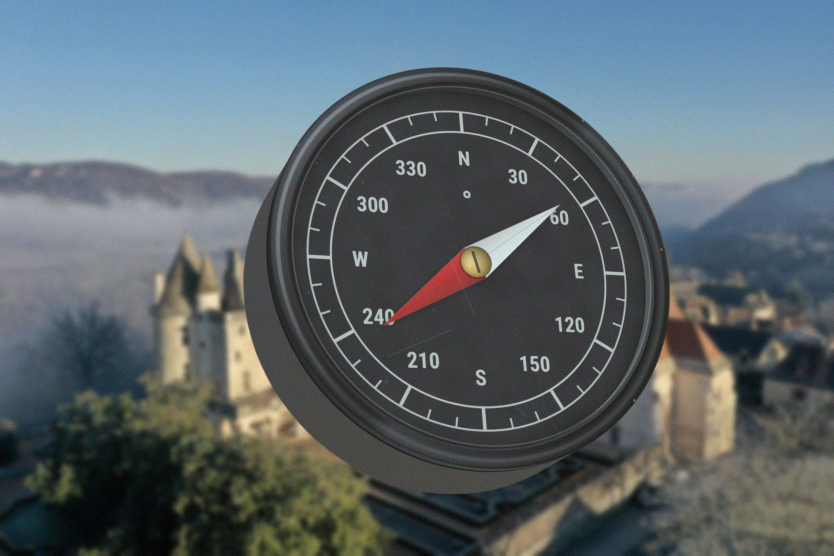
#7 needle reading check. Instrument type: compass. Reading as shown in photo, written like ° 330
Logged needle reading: ° 235
